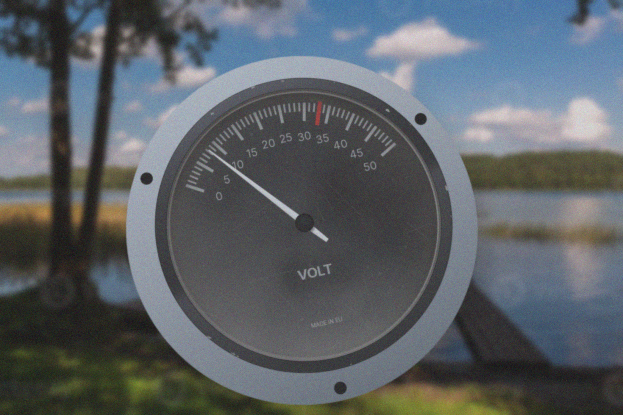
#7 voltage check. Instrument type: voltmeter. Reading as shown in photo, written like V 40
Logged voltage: V 8
